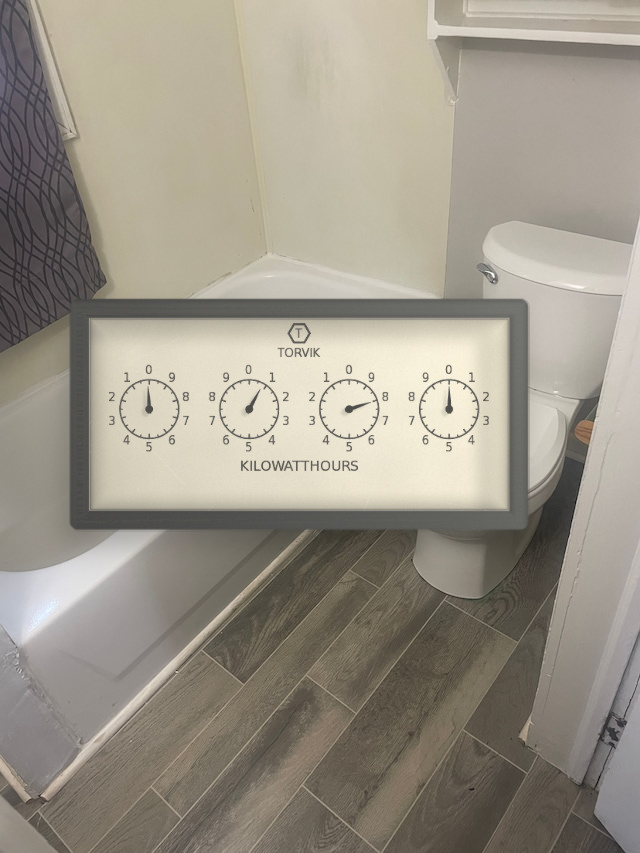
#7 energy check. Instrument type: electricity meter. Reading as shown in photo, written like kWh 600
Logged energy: kWh 80
